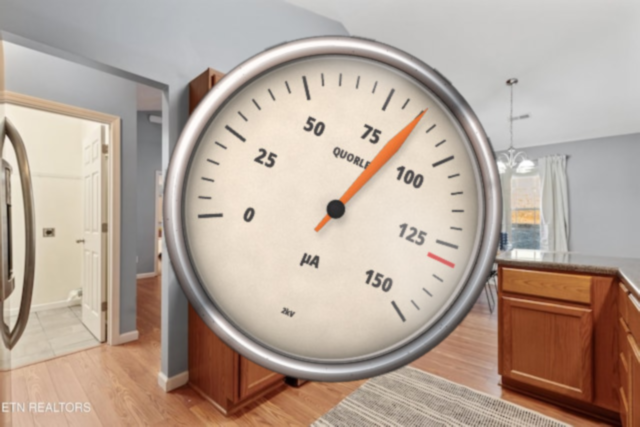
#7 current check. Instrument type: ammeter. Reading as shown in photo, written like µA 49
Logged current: µA 85
